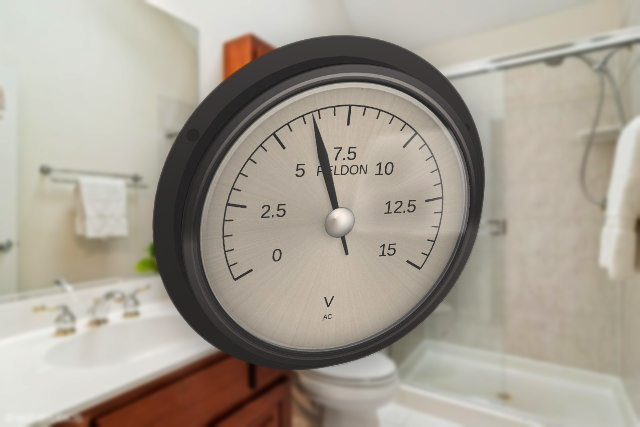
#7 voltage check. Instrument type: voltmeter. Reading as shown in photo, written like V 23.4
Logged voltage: V 6.25
